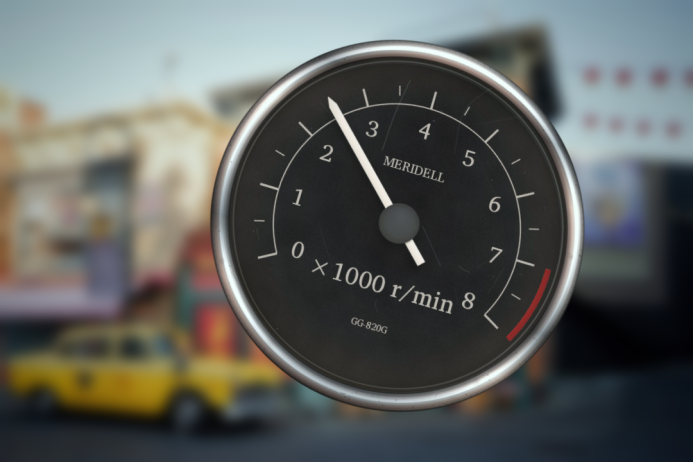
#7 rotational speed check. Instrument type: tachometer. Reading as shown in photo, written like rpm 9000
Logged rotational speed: rpm 2500
